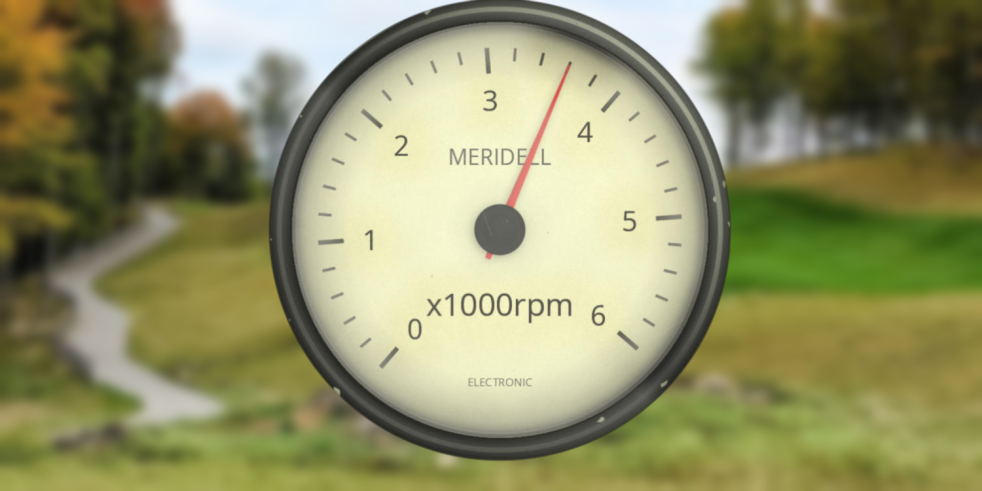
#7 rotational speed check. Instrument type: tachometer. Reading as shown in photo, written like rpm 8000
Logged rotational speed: rpm 3600
